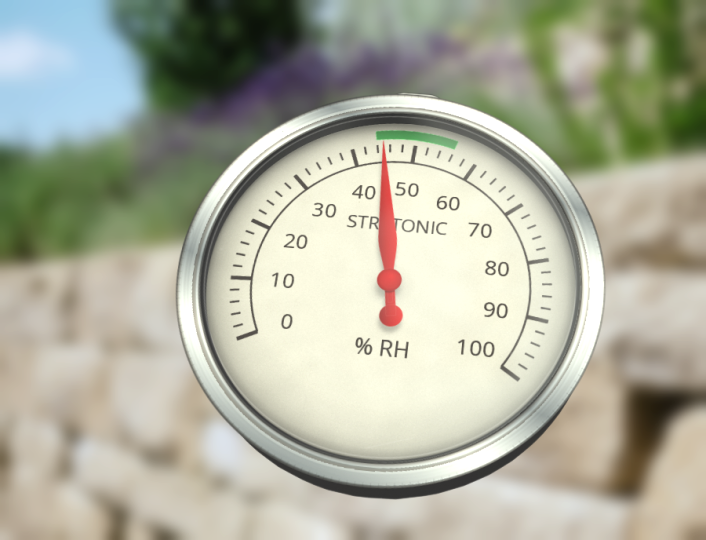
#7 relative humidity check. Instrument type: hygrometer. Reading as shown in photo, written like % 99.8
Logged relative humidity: % 45
